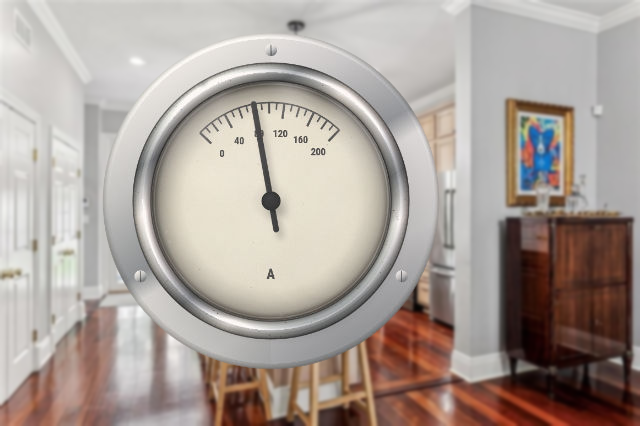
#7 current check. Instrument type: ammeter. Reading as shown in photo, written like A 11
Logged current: A 80
